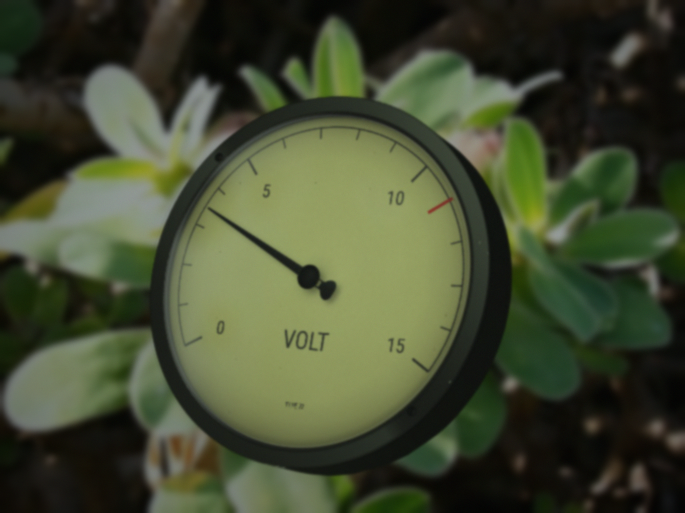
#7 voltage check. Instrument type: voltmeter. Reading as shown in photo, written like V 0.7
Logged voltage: V 3.5
